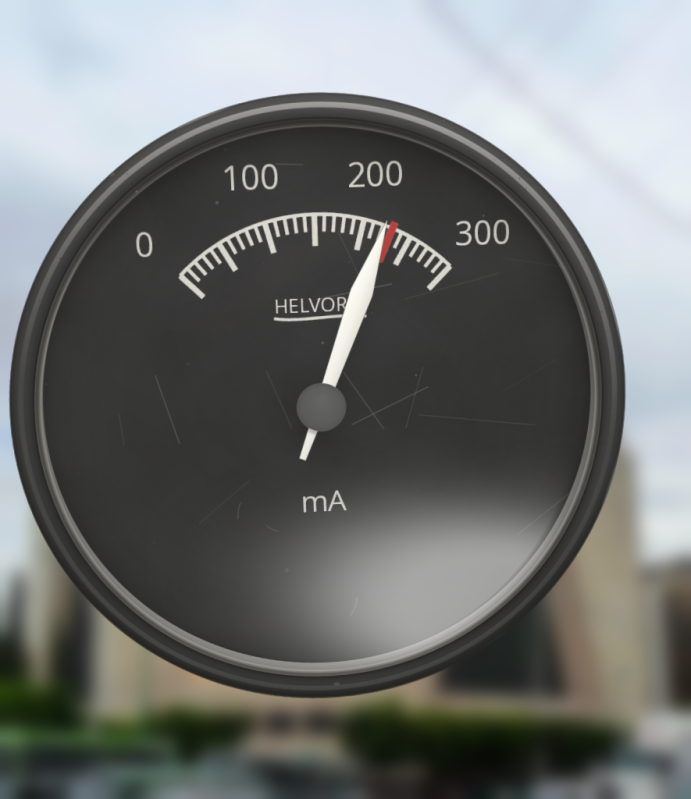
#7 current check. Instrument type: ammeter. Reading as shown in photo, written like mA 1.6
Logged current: mA 220
